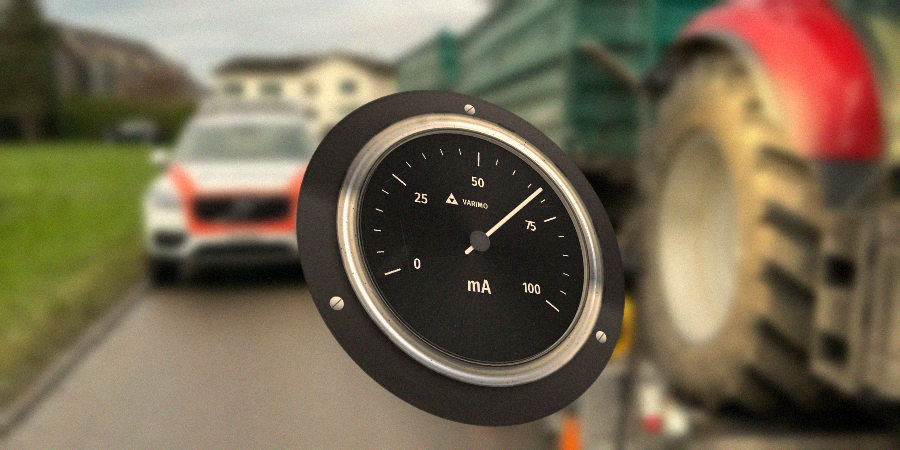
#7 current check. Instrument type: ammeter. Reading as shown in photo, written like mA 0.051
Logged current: mA 67.5
